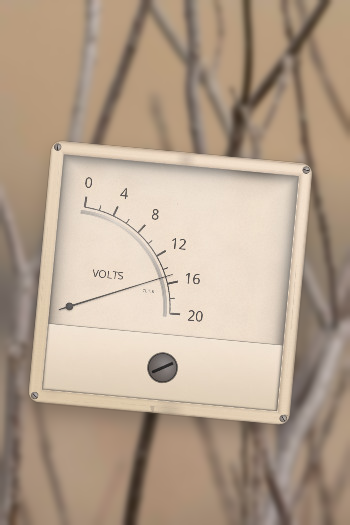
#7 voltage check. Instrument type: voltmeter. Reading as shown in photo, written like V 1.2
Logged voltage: V 15
